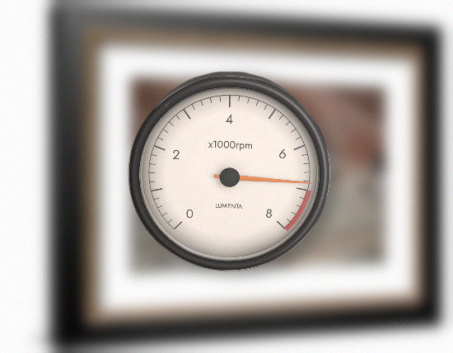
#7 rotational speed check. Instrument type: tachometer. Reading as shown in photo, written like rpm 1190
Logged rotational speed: rpm 6800
